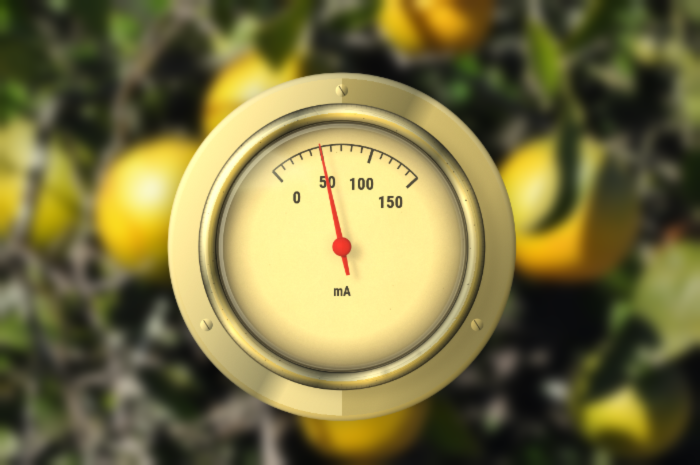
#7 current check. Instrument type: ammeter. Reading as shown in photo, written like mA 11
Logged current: mA 50
